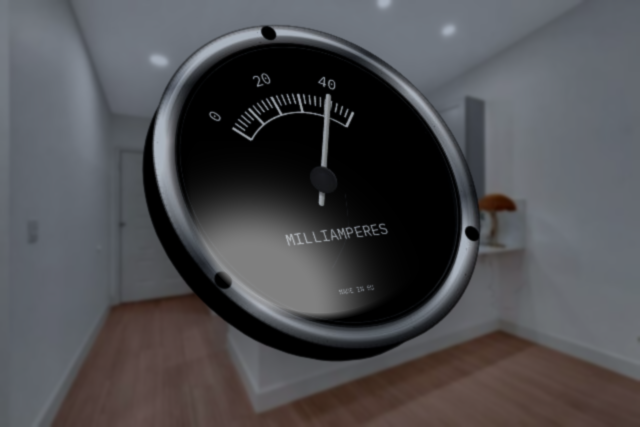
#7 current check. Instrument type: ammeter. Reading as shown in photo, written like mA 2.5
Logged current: mA 40
